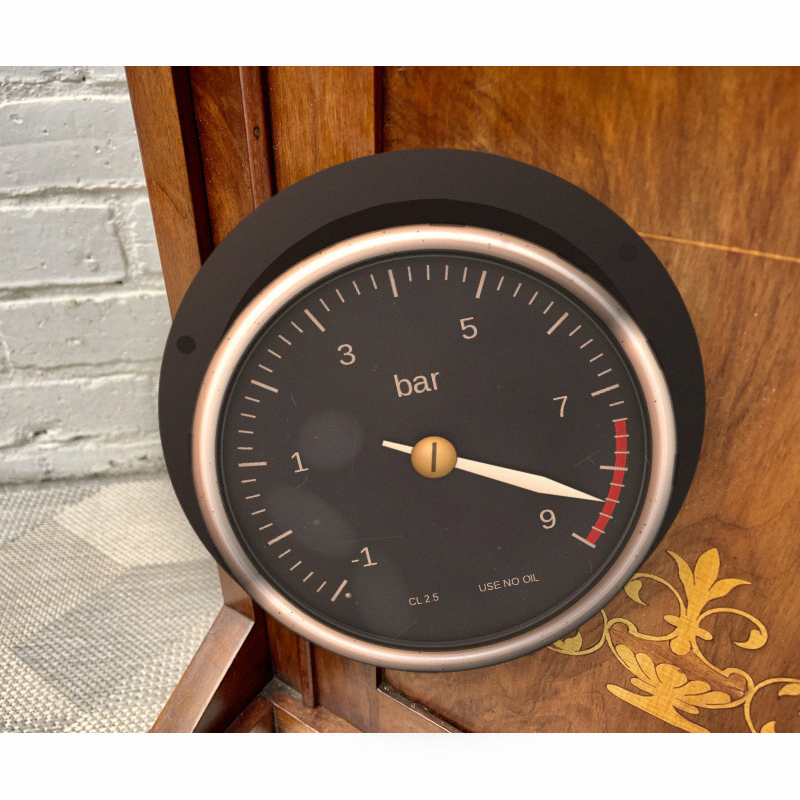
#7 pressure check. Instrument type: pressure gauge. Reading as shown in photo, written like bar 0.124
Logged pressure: bar 8.4
